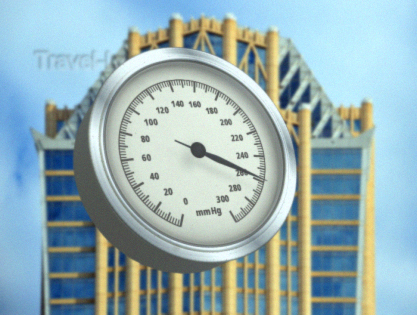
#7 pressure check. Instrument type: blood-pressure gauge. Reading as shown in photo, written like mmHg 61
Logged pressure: mmHg 260
